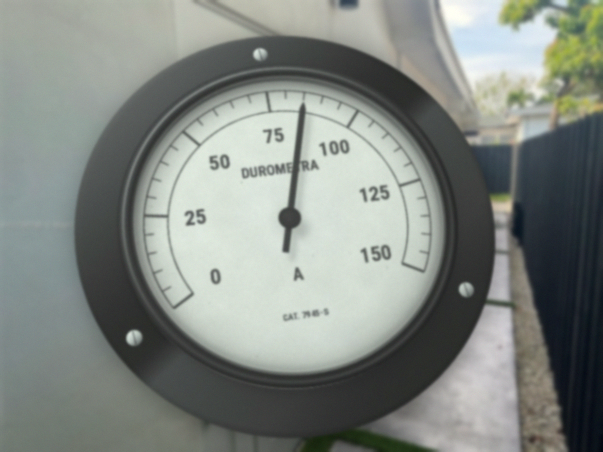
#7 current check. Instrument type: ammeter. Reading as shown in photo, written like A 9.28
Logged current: A 85
